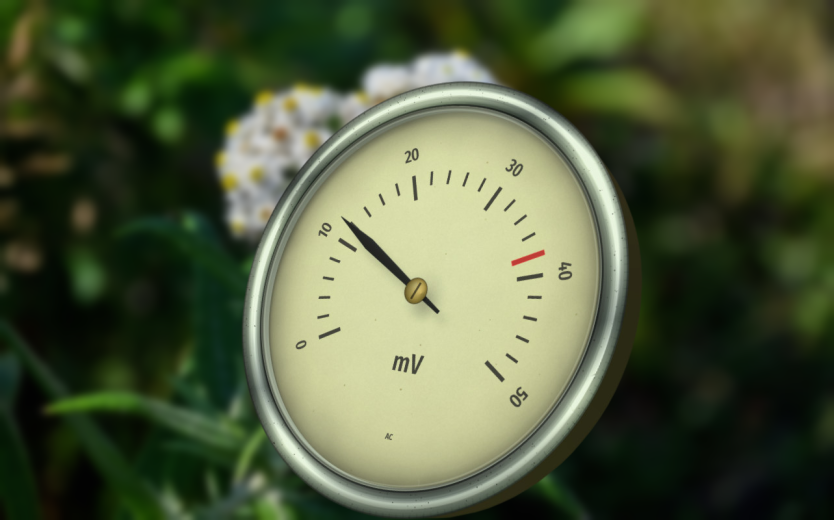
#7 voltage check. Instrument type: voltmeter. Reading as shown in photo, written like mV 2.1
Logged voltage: mV 12
